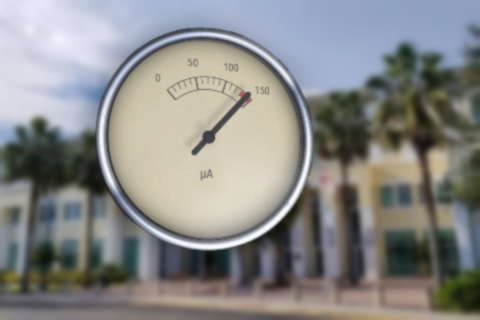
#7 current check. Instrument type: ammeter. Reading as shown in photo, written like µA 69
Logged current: µA 140
